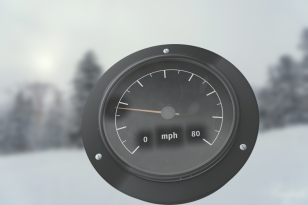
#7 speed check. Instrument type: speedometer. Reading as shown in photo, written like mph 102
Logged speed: mph 17.5
